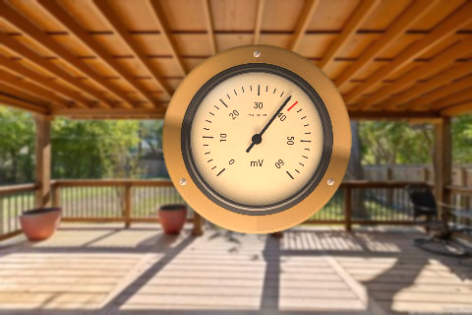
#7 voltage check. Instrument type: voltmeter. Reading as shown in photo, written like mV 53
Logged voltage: mV 38
